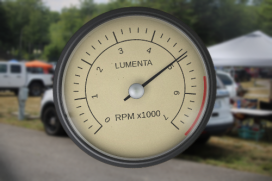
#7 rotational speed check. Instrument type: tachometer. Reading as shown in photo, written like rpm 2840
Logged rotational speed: rpm 4900
